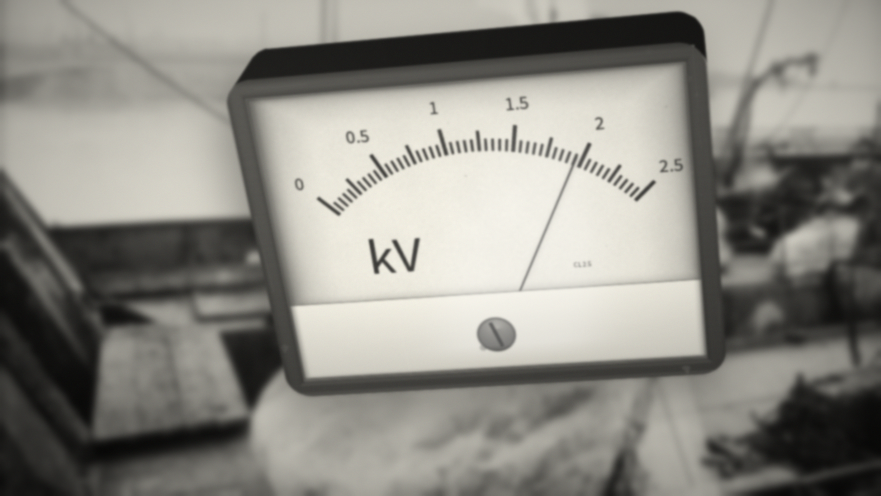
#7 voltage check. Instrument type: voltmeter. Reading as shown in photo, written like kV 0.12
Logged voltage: kV 1.95
